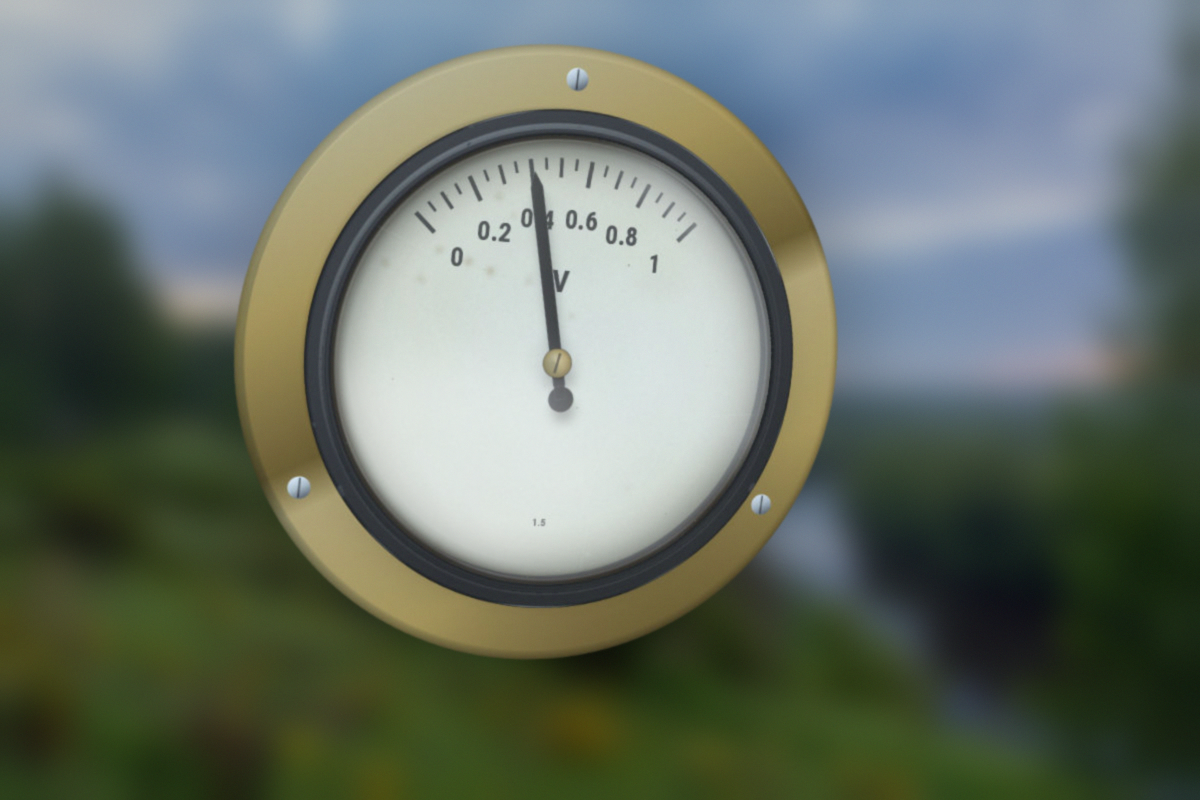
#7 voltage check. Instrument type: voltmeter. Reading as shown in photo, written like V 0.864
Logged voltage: V 0.4
